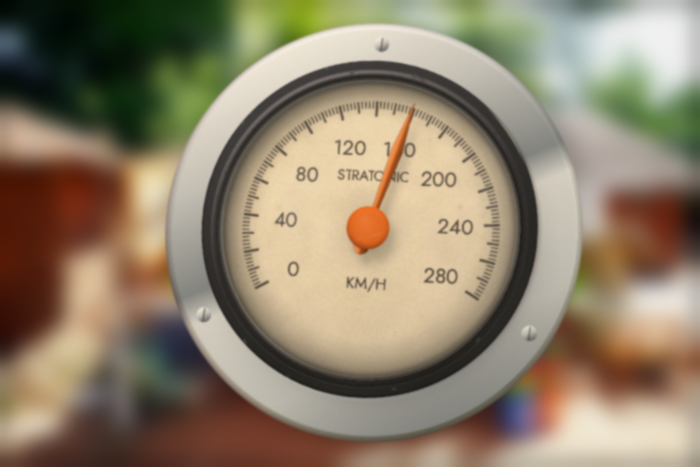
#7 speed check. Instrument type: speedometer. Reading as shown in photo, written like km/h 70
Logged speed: km/h 160
